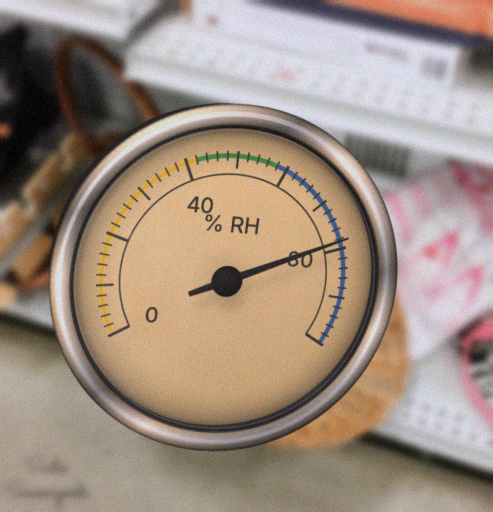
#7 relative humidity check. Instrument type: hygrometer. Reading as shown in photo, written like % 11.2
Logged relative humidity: % 78
